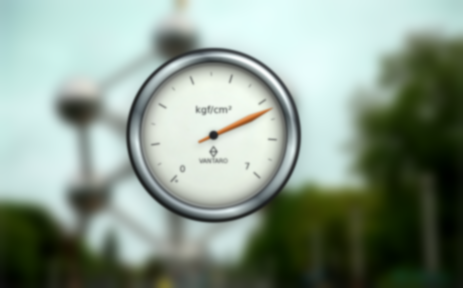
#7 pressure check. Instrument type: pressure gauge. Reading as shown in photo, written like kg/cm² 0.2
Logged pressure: kg/cm² 5.25
